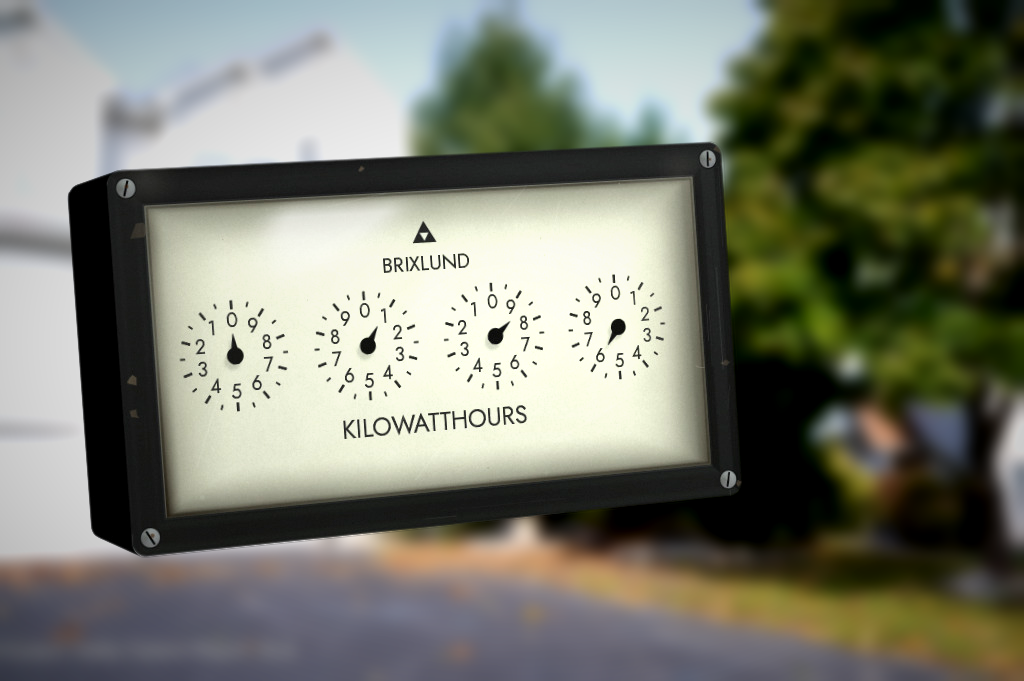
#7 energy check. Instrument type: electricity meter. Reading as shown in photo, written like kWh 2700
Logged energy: kWh 86
